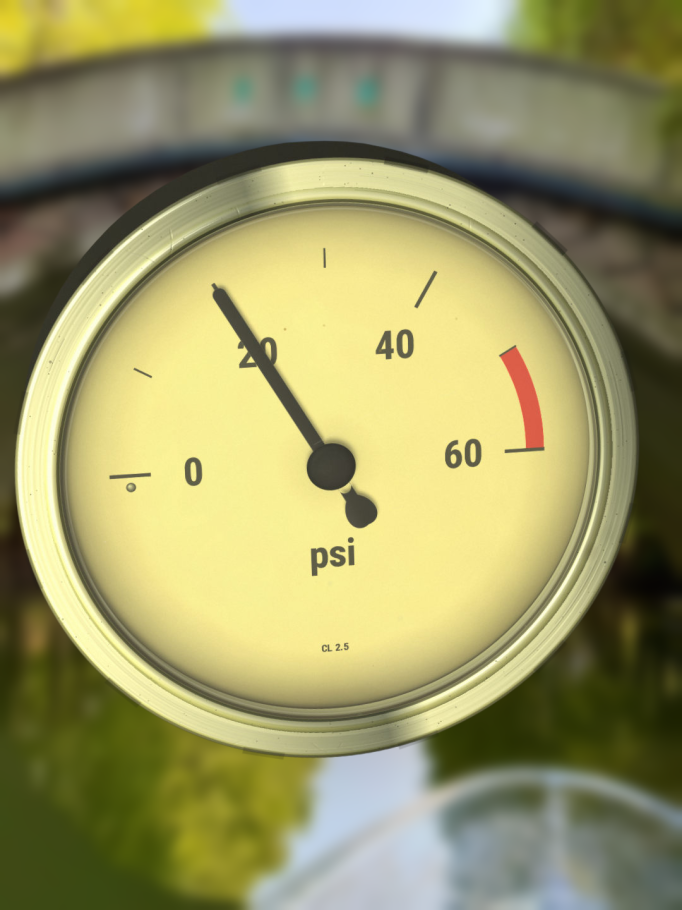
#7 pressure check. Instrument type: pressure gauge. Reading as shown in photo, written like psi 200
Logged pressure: psi 20
